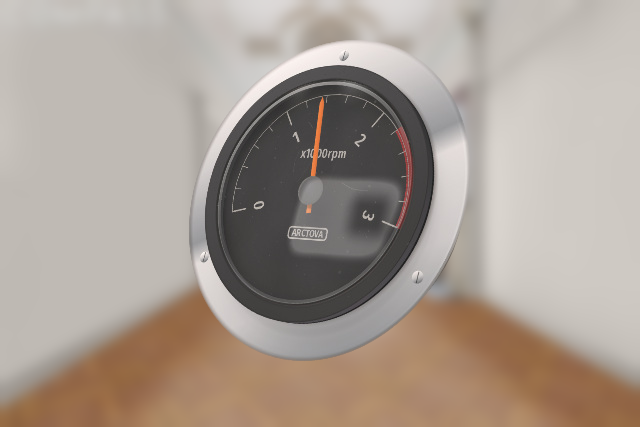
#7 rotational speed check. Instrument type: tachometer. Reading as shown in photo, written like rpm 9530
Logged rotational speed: rpm 1400
